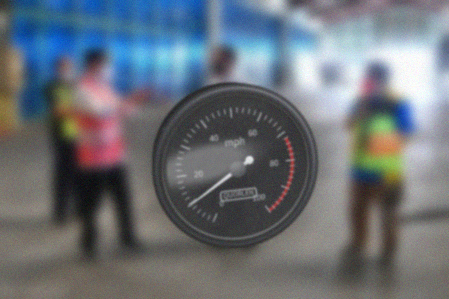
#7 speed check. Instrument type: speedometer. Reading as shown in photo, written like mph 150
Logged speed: mph 10
